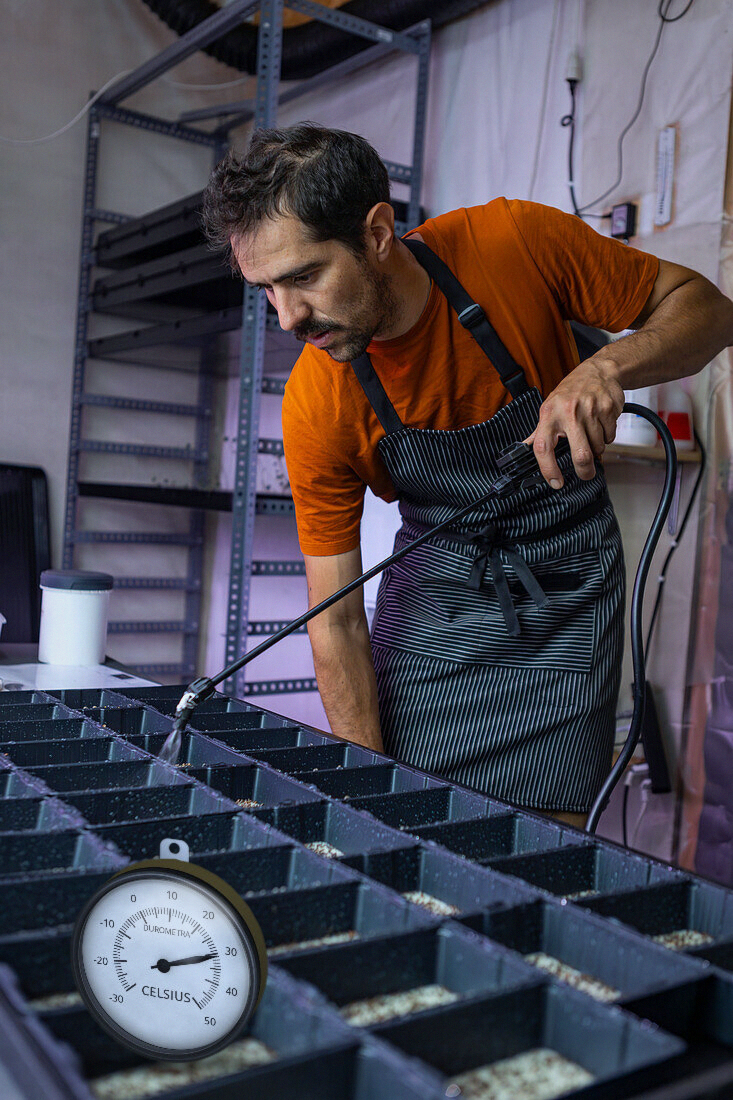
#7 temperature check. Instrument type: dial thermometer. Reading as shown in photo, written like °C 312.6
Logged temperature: °C 30
